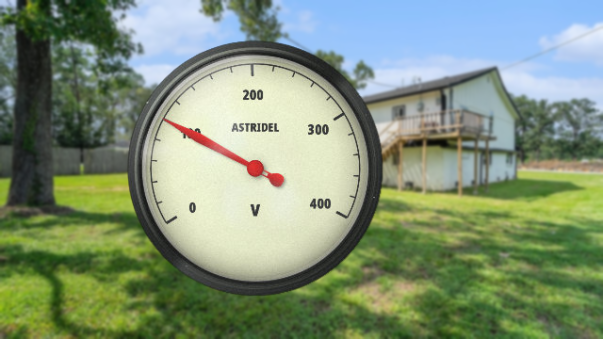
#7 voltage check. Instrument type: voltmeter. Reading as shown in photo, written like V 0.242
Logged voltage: V 100
